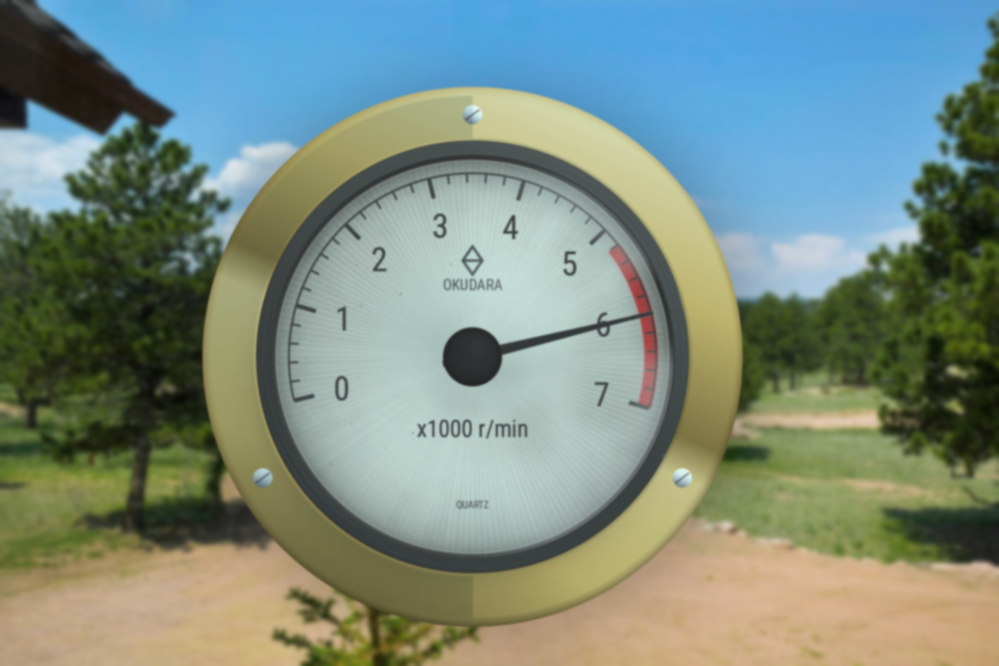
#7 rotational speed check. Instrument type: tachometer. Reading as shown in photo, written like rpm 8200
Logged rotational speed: rpm 6000
